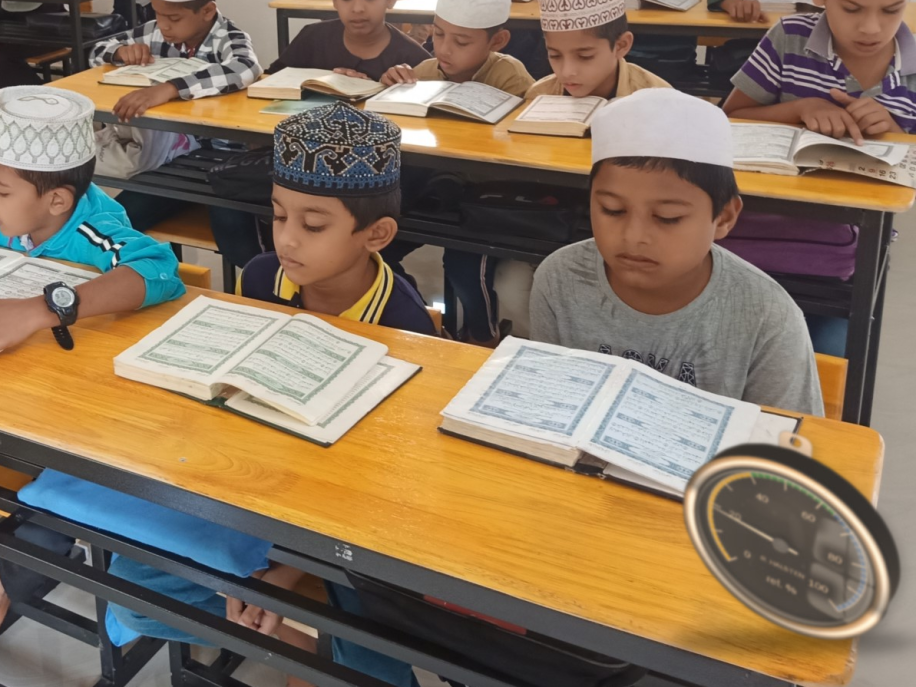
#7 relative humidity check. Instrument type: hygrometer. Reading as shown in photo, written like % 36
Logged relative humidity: % 20
